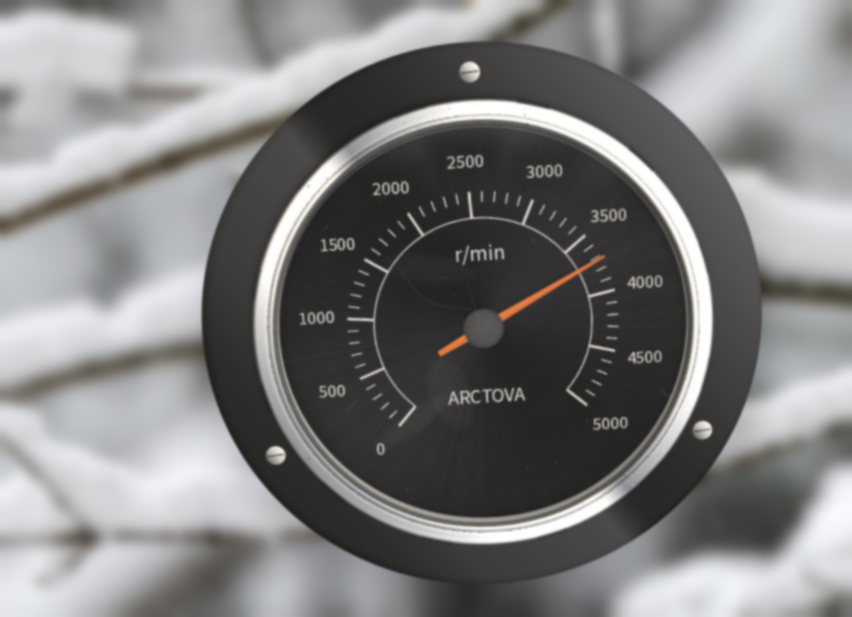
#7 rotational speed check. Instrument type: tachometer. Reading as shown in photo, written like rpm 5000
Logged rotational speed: rpm 3700
